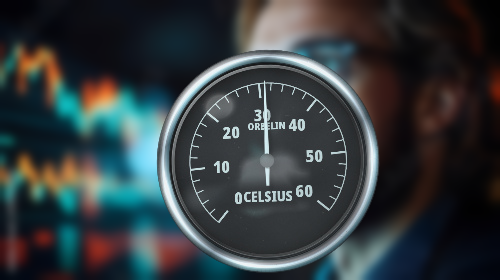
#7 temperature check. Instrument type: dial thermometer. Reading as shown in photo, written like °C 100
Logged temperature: °C 31
